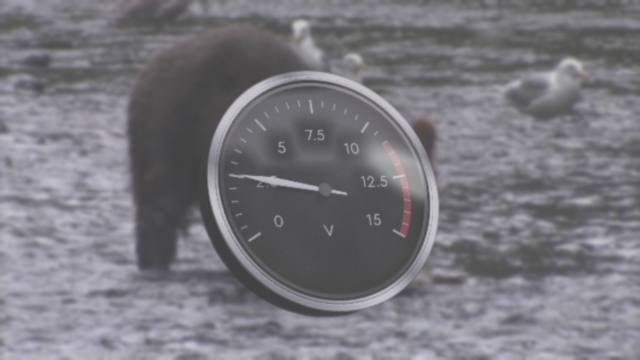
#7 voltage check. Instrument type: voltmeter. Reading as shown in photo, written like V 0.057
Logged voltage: V 2.5
